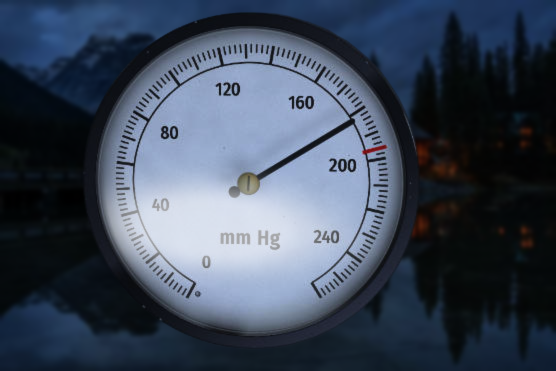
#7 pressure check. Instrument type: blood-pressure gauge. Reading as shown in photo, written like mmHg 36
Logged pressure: mmHg 182
